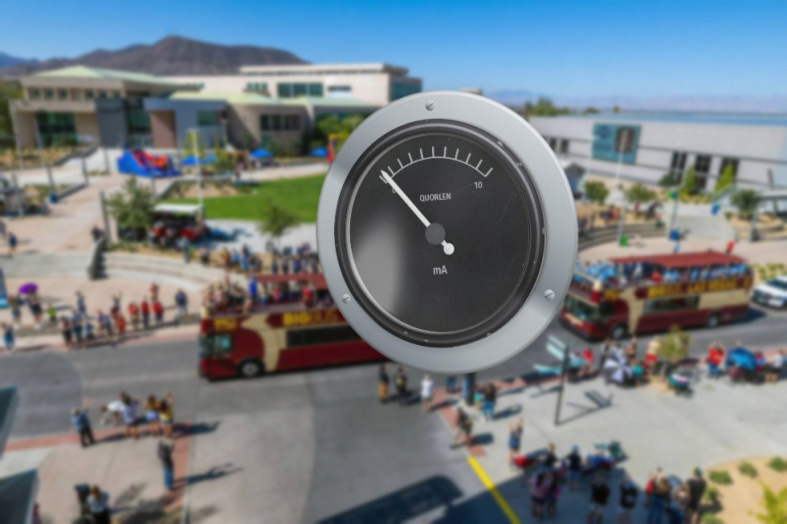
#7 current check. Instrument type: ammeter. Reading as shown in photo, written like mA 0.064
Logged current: mA 0.5
